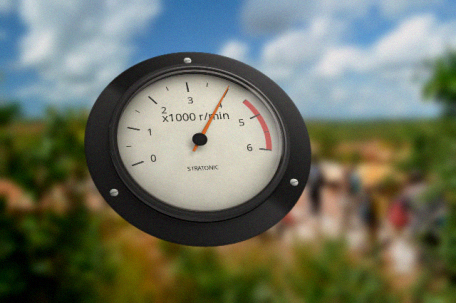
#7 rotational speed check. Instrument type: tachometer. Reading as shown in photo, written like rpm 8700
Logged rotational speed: rpm 4000
